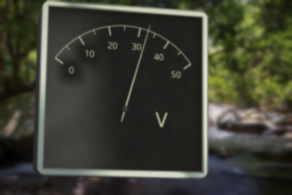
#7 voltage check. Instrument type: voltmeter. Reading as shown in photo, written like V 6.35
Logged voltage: V 32.5
